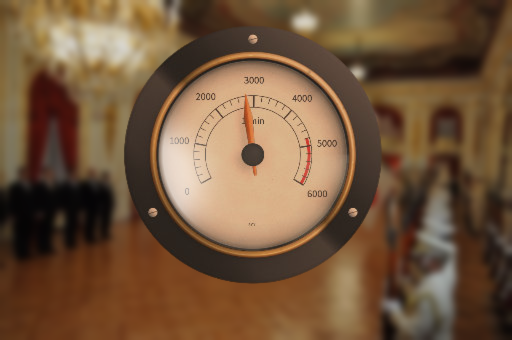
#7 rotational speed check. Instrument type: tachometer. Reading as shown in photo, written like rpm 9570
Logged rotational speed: rpm 2800
